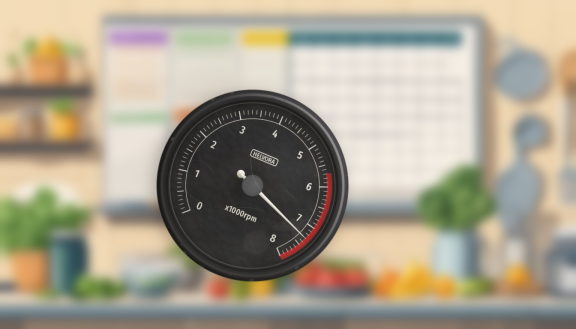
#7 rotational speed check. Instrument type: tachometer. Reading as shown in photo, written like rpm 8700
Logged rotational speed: rpm 7300
